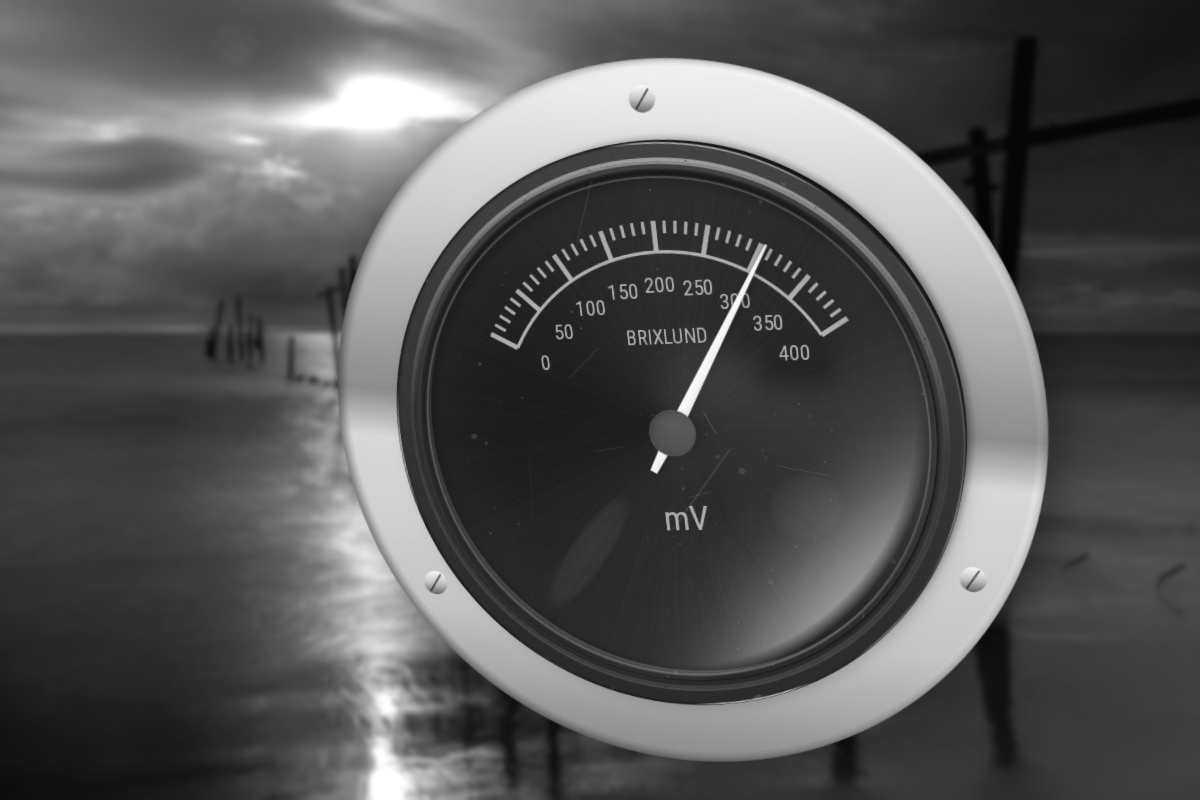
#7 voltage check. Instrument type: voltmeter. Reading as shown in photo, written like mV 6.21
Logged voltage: mV 305
